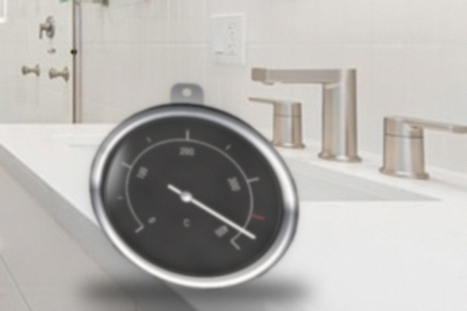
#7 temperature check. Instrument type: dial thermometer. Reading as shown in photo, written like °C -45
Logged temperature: °C 375
